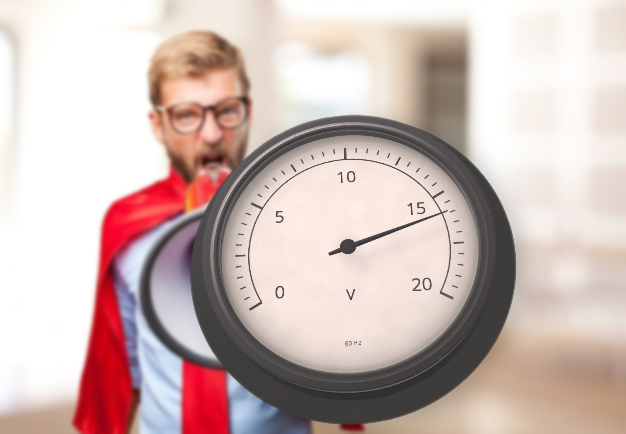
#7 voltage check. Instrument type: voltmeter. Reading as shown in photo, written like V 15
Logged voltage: V 16
